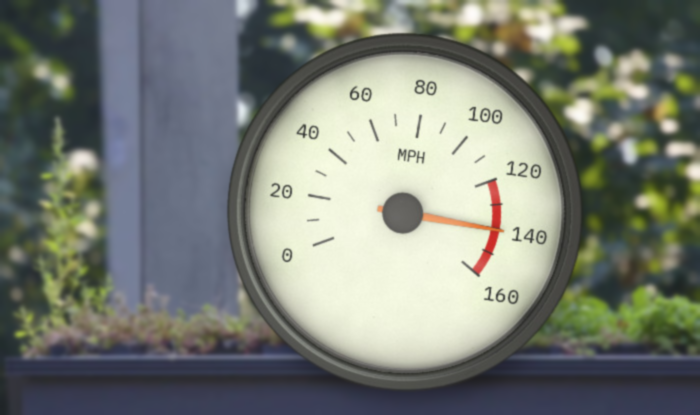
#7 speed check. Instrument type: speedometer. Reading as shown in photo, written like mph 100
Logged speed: mph 140
